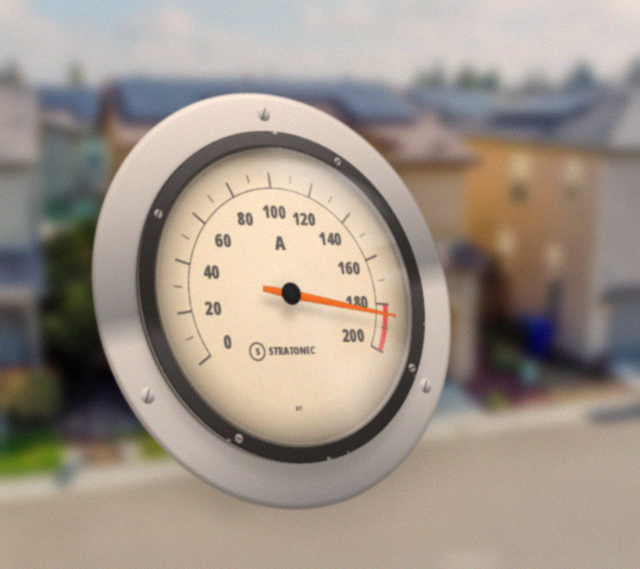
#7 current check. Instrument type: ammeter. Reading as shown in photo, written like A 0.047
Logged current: A 185
